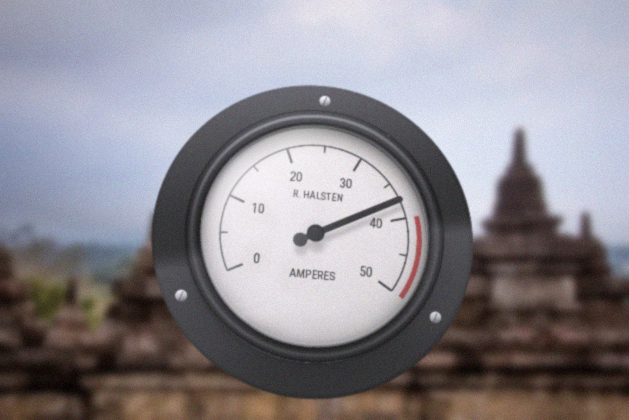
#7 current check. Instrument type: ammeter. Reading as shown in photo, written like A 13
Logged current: A 37.5
